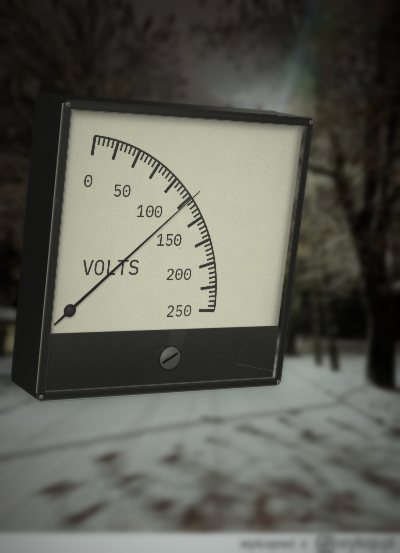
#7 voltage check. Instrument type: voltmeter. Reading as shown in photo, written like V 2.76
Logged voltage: V 125
